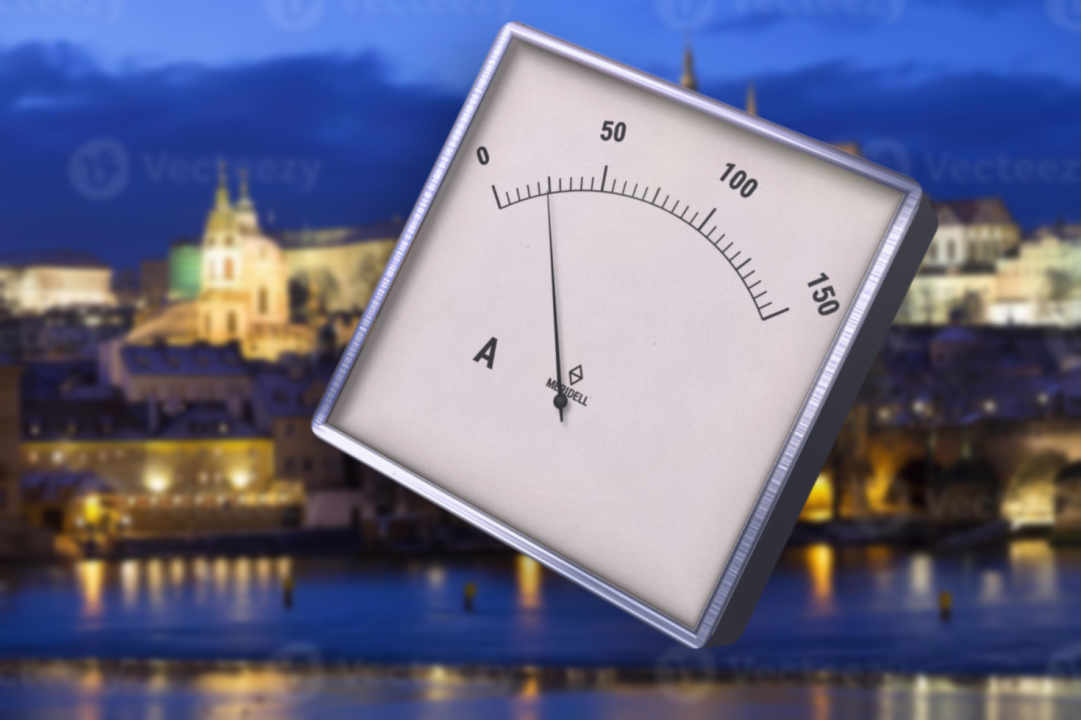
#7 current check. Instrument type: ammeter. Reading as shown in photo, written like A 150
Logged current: A 25
